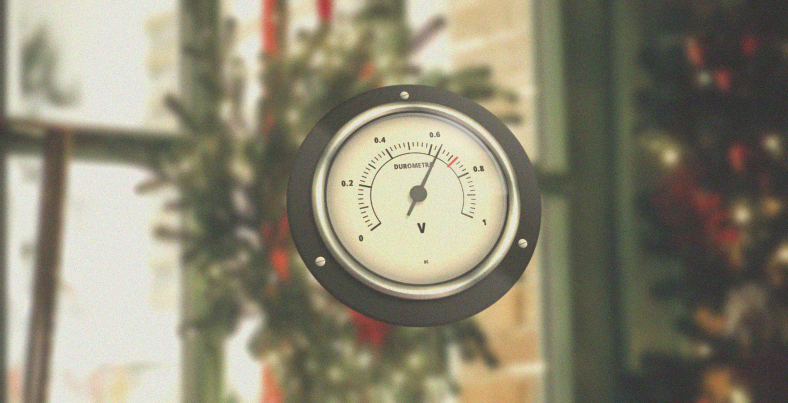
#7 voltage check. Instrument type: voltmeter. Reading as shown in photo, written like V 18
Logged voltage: V 0.64
